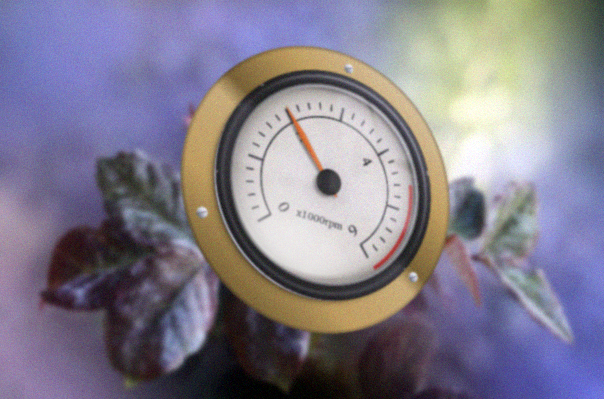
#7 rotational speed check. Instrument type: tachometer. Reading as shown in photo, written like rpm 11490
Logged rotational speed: rpm 2000
